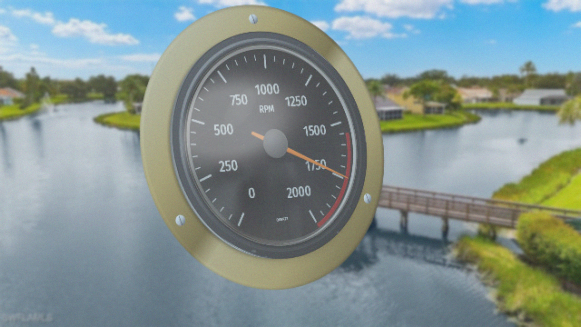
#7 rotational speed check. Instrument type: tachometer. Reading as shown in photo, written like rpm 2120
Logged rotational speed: rpm 1750
